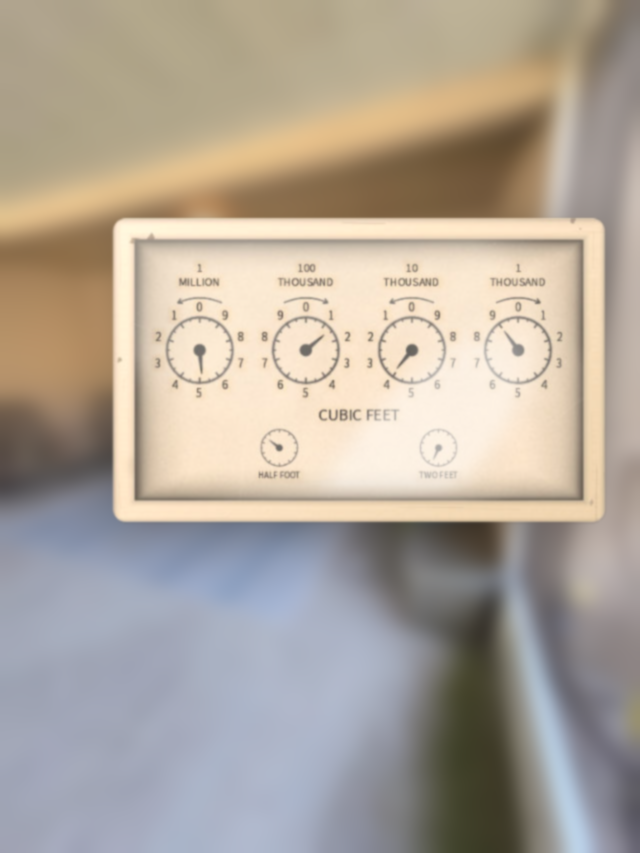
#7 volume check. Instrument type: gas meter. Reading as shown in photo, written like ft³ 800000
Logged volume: ft³ 513900
